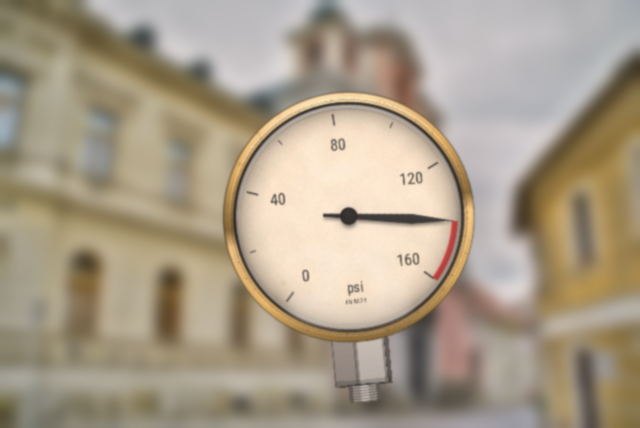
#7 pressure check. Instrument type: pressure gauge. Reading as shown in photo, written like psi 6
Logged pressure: psi 140
